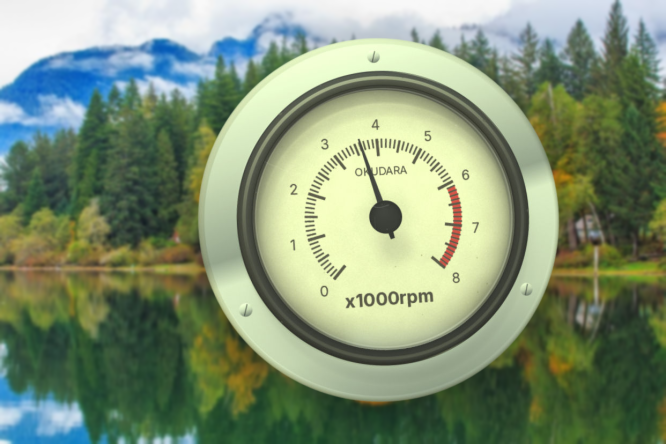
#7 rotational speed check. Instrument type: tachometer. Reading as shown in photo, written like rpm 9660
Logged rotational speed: rpm 3600
